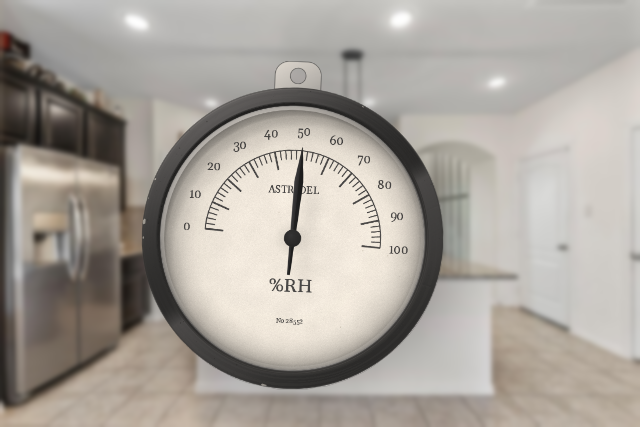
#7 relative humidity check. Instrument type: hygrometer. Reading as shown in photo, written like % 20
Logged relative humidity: % 50
